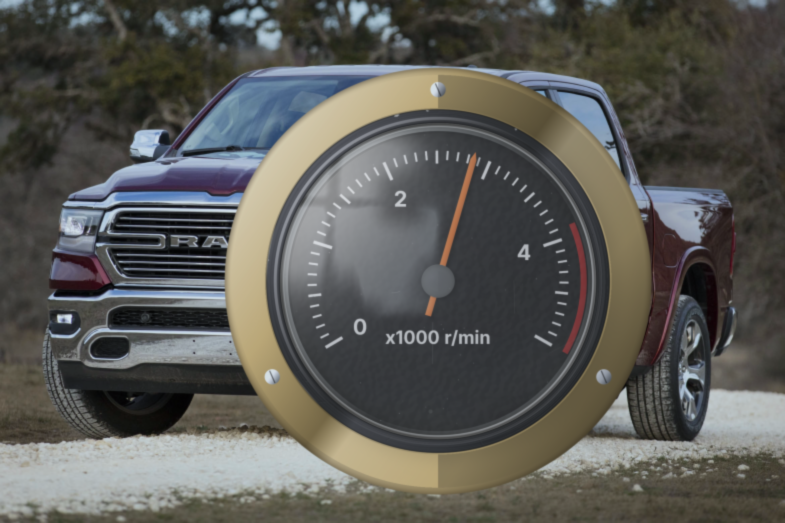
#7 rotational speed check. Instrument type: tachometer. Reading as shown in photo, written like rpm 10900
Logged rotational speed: rpm 2850
